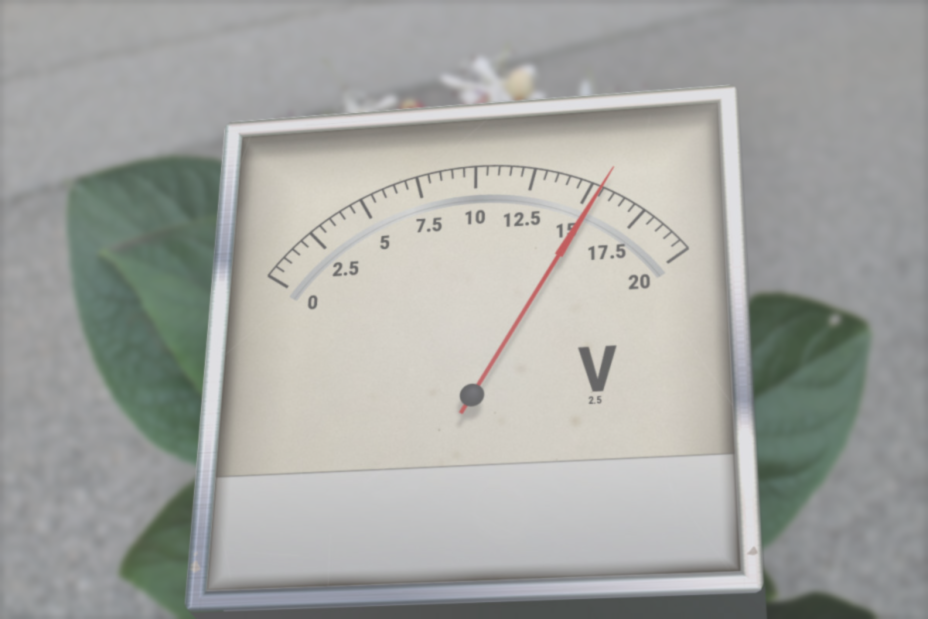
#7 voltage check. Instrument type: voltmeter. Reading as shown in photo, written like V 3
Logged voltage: V 15.5
